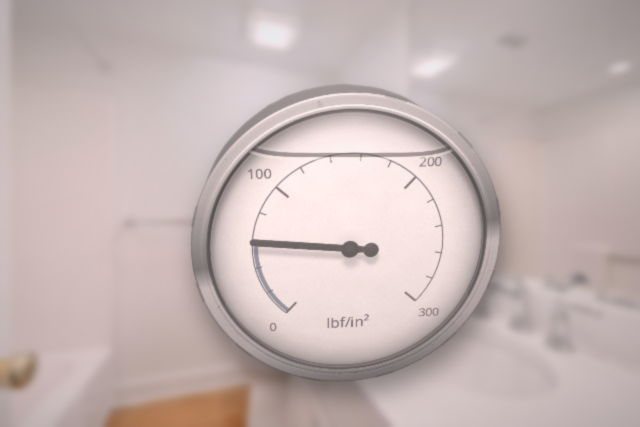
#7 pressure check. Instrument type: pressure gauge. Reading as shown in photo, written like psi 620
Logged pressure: psi 60
